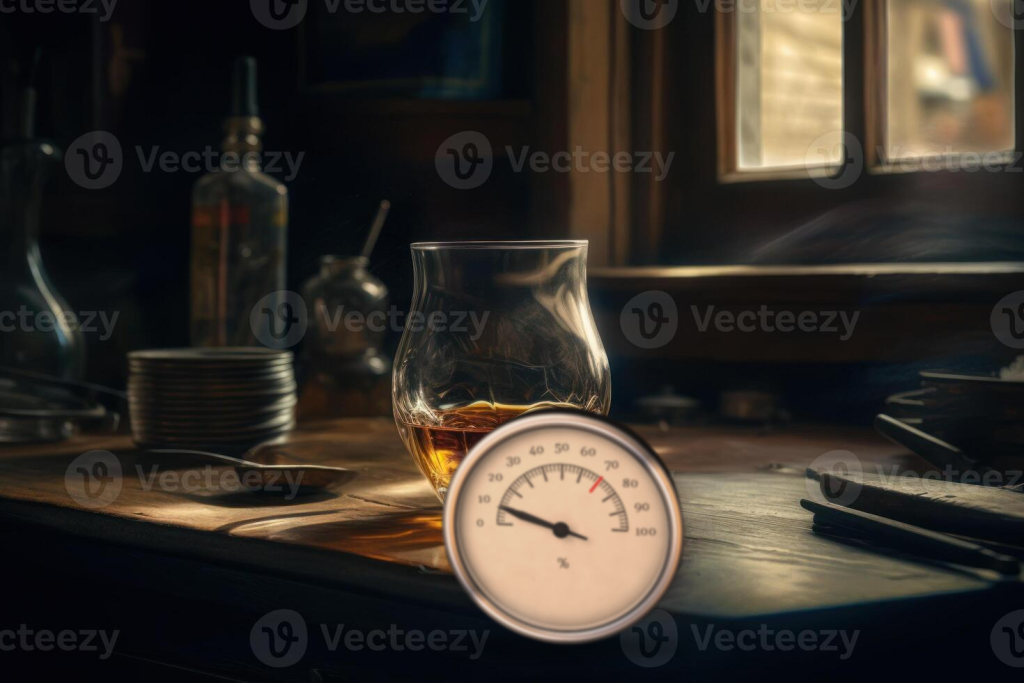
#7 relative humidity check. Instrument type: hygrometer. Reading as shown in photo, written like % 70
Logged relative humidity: % 10
